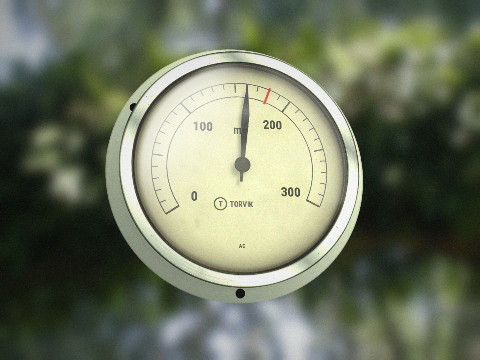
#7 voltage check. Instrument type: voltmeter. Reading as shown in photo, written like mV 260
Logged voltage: mV 160
